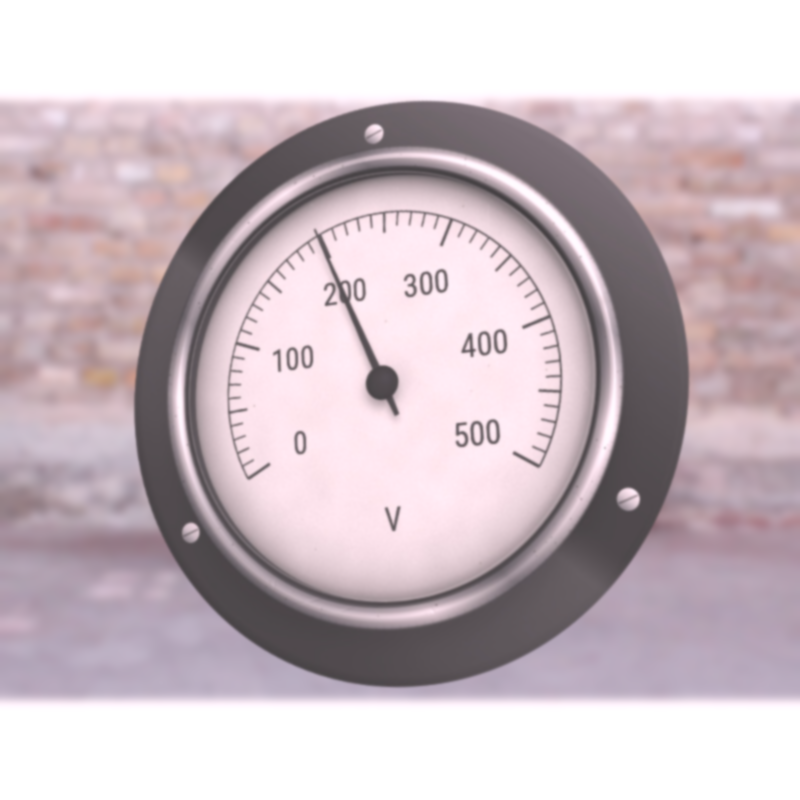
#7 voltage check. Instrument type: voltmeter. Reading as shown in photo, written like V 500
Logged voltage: V 200
